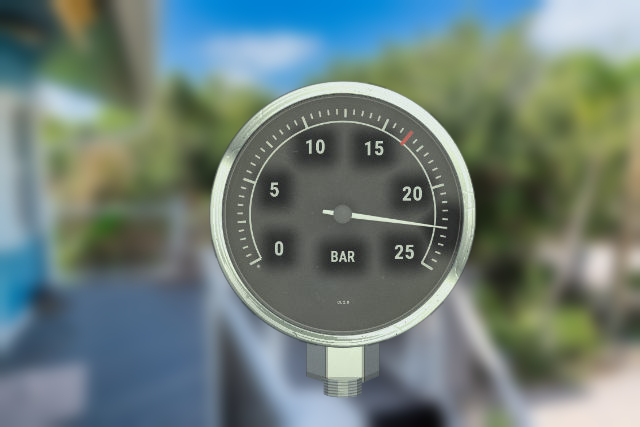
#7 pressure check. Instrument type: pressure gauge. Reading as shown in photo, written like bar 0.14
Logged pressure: bar 22.5
